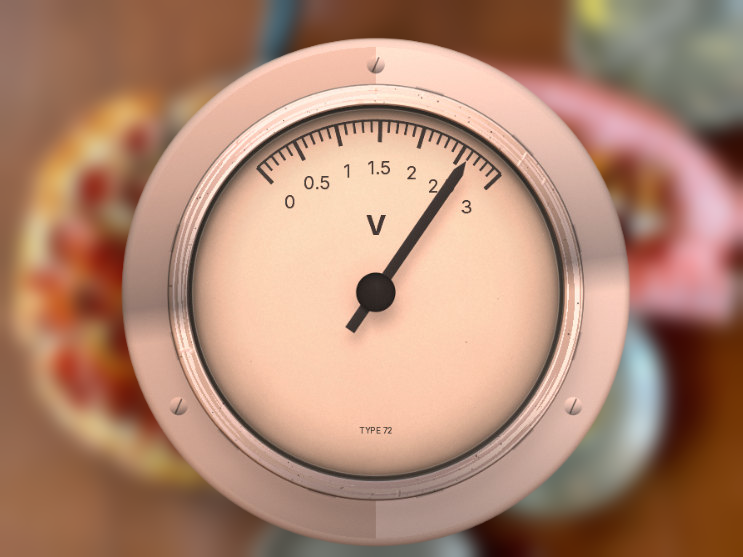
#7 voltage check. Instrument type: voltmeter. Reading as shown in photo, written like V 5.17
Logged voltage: V 2.6
